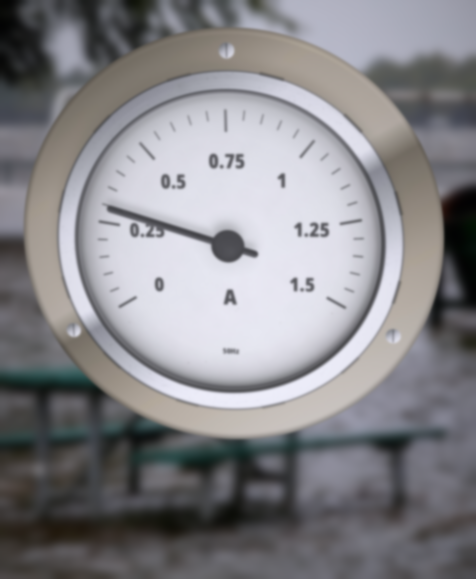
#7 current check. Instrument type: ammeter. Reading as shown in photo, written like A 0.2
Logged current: A 0.3
